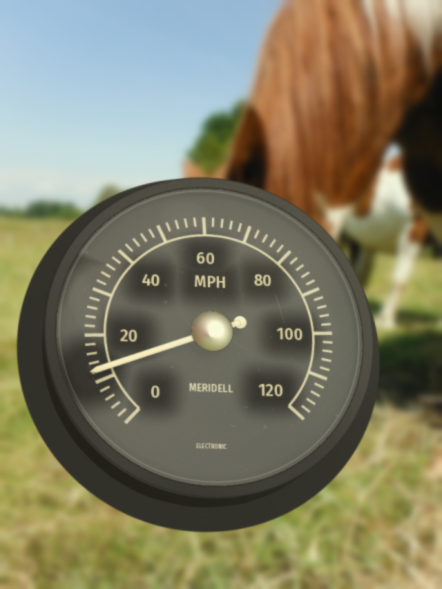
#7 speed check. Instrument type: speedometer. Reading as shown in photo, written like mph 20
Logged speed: mph 12
